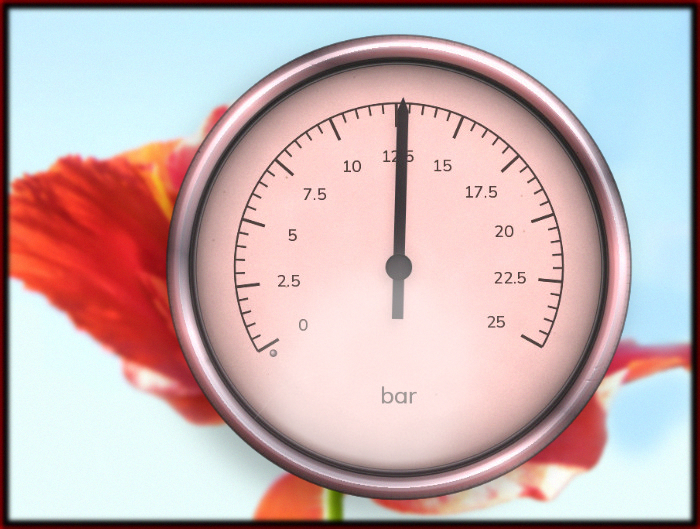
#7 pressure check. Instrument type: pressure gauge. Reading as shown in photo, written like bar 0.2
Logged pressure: bar 12.75
